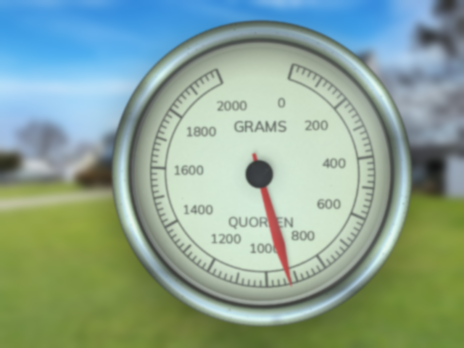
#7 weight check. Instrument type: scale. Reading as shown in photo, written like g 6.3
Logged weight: g 920
